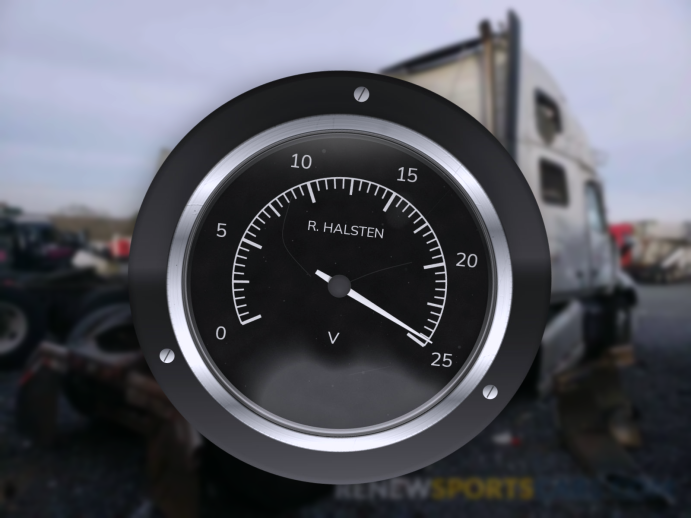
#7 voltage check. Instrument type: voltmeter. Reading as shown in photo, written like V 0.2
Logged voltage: V 24.5
